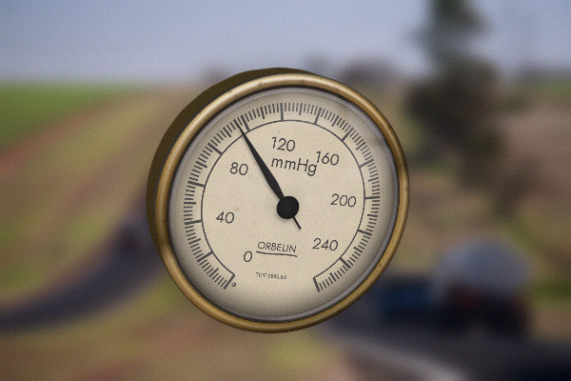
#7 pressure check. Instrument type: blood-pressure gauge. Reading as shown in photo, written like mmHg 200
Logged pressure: mmHg 96
